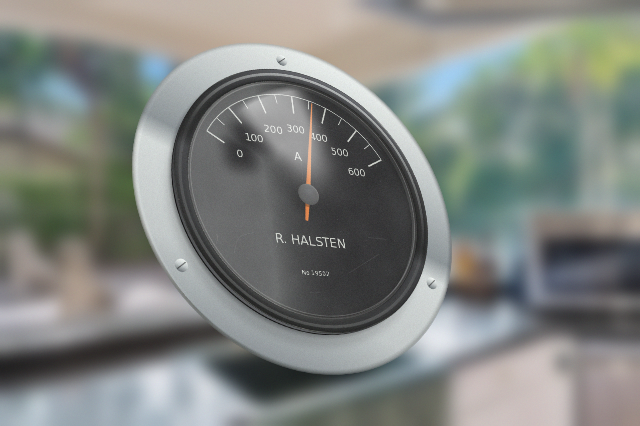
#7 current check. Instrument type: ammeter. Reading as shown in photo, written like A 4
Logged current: A 350
